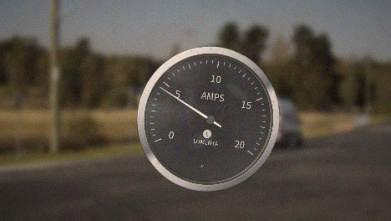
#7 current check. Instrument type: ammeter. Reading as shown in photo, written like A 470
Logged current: A 4.5
